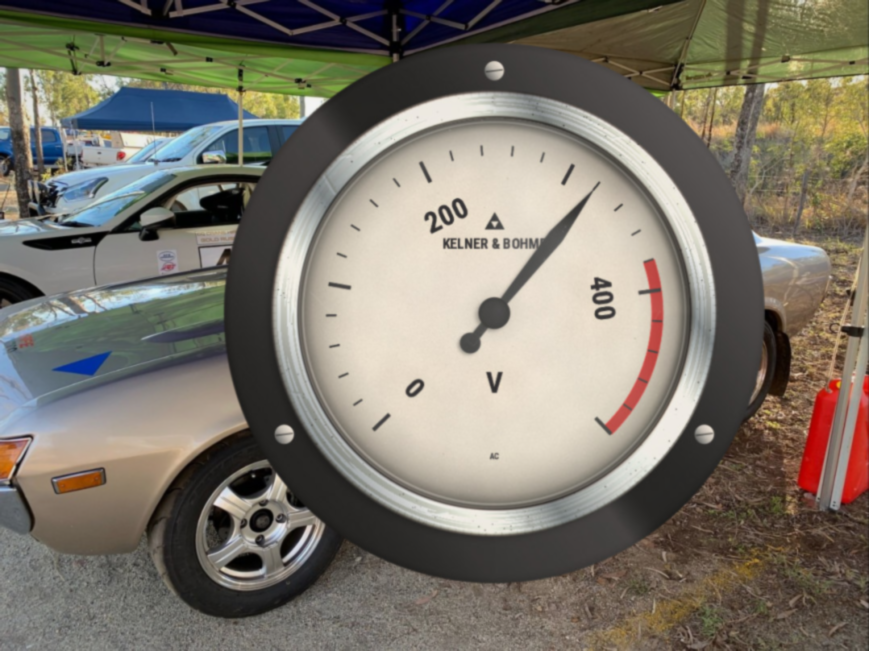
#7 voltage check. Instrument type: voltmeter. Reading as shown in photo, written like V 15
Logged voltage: V 320
